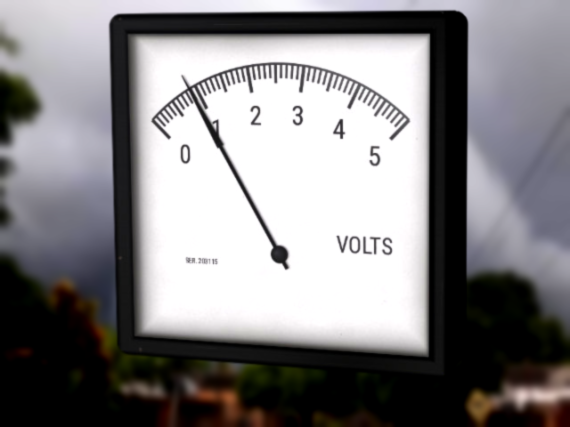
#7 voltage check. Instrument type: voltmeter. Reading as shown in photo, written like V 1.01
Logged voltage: V 0.9
